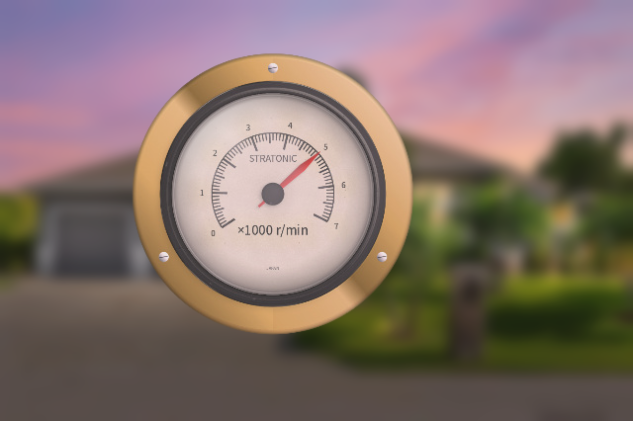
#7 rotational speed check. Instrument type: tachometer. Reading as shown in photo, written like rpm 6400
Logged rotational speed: rpm 5000
